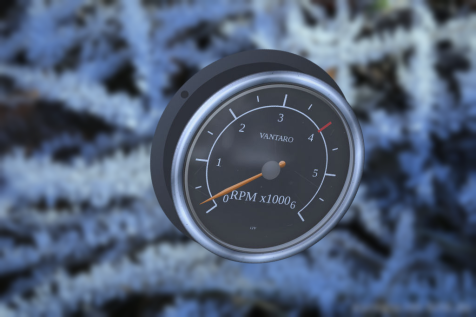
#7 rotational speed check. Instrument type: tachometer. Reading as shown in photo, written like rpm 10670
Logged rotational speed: rpm 250
